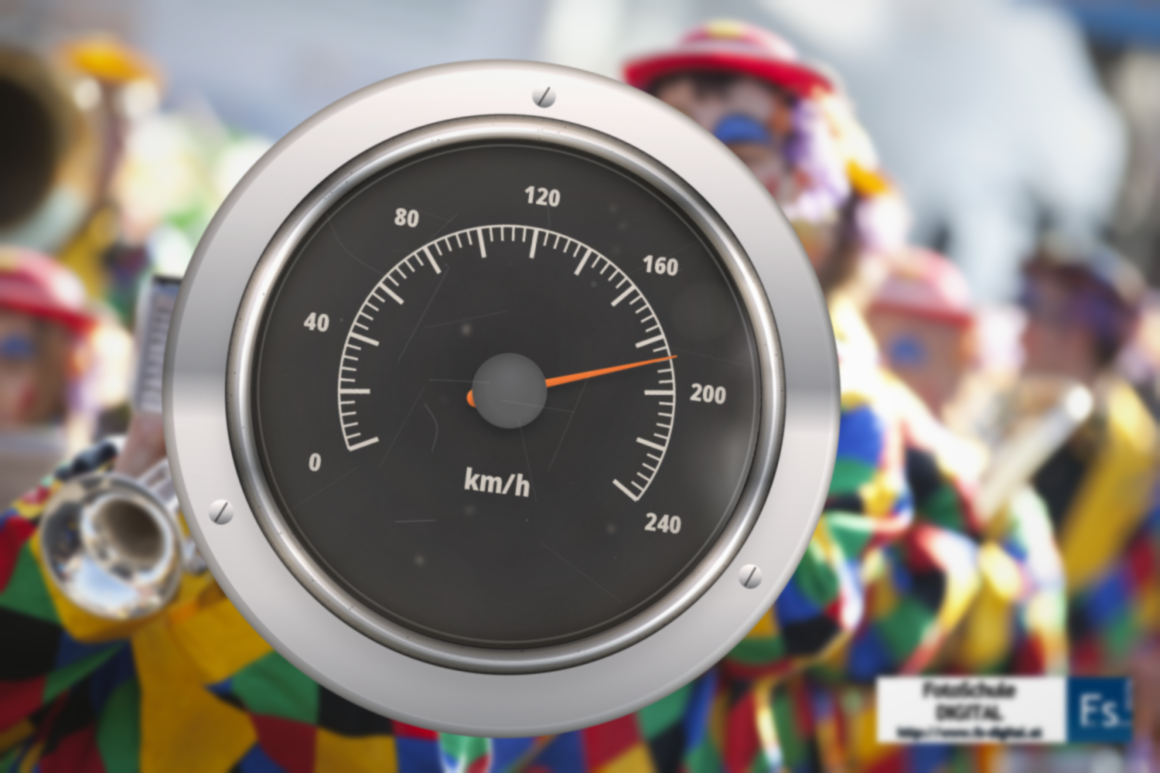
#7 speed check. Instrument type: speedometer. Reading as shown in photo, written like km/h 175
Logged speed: km/h 188
